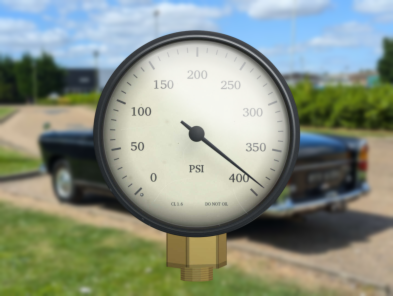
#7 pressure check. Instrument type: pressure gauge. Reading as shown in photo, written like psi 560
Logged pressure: psi 390
